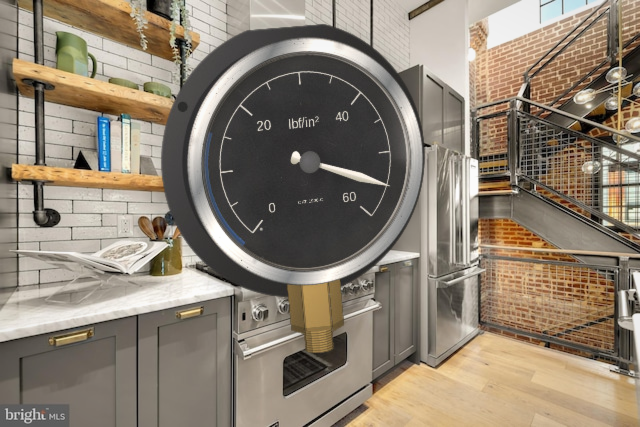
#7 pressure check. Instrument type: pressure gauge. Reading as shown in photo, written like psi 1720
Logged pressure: psi 55
